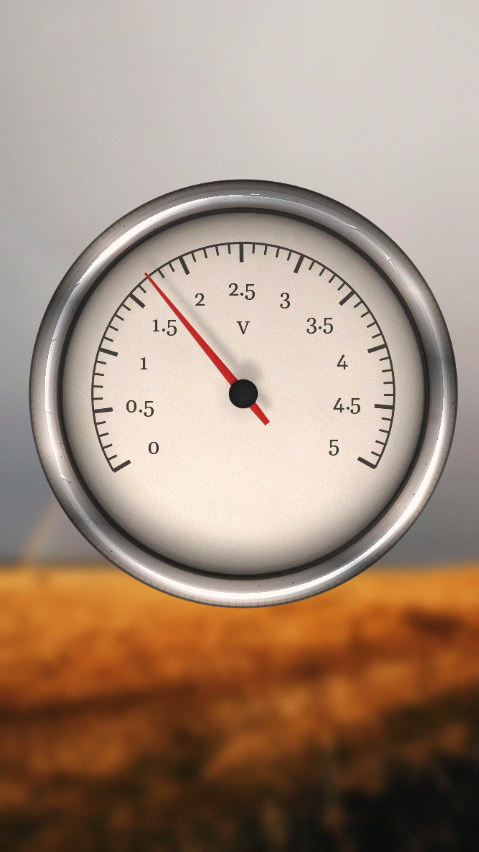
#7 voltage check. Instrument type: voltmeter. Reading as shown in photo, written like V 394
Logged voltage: V 1.7
